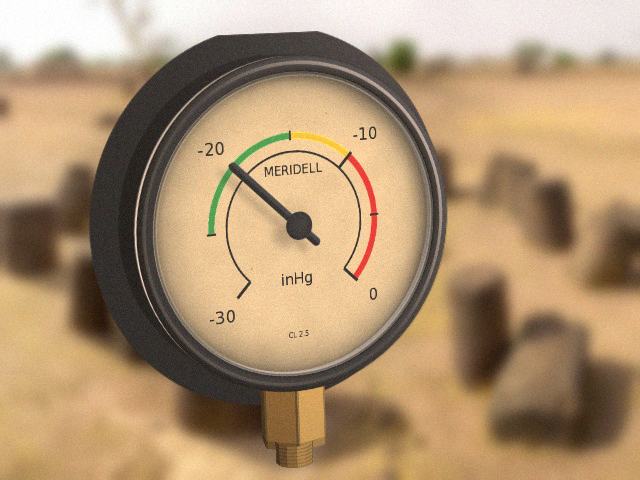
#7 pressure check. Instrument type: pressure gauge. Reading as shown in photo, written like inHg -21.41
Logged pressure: inHg -20
